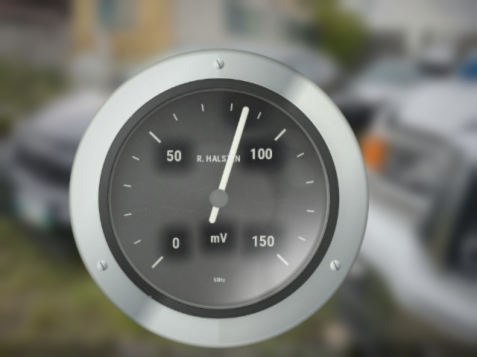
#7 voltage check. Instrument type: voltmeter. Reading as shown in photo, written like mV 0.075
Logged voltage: mV 85
